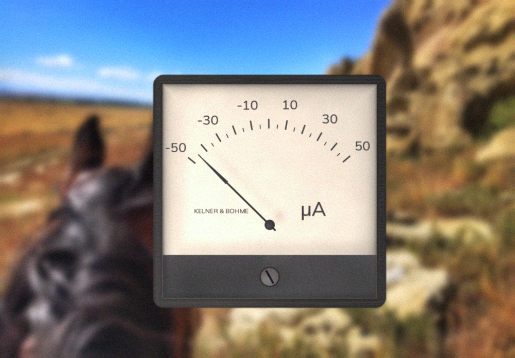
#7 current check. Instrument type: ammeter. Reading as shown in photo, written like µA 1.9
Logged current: µA -45
